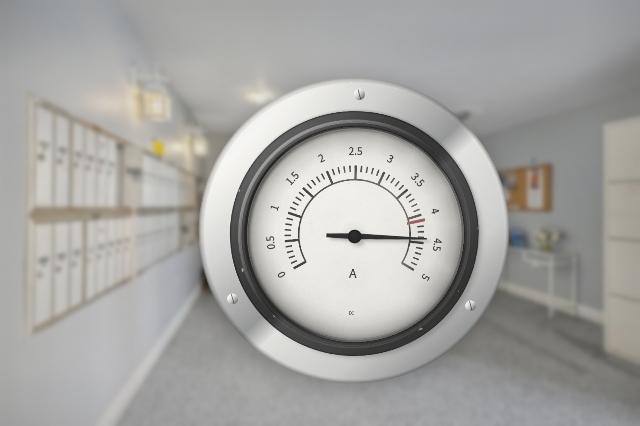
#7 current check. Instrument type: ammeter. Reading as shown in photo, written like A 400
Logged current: A 4.4
